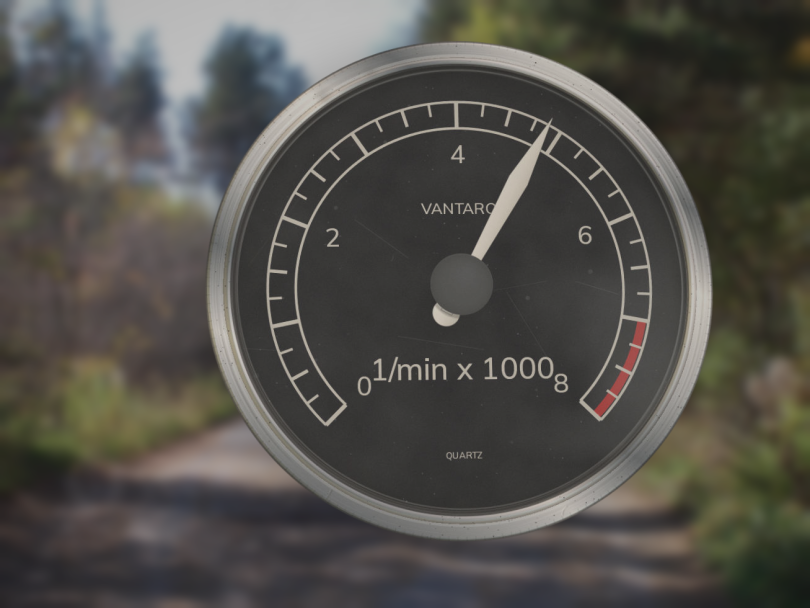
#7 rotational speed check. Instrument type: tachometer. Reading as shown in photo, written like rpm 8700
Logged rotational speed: rpm 4875
